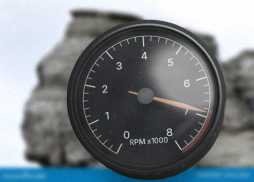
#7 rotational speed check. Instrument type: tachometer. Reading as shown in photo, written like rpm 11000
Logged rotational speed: rpm 6900
